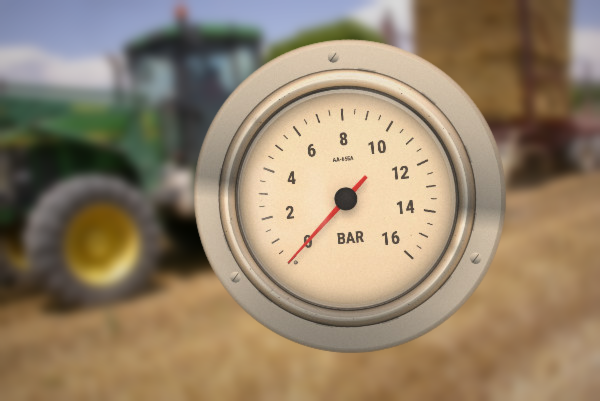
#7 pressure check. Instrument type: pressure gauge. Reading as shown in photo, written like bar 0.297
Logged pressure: bar 0
